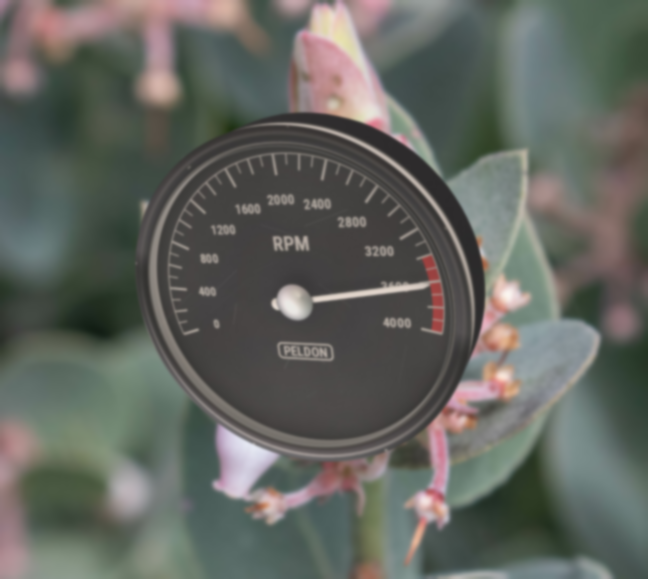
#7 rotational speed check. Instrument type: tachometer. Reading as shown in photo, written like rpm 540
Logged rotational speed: rpm 3600
